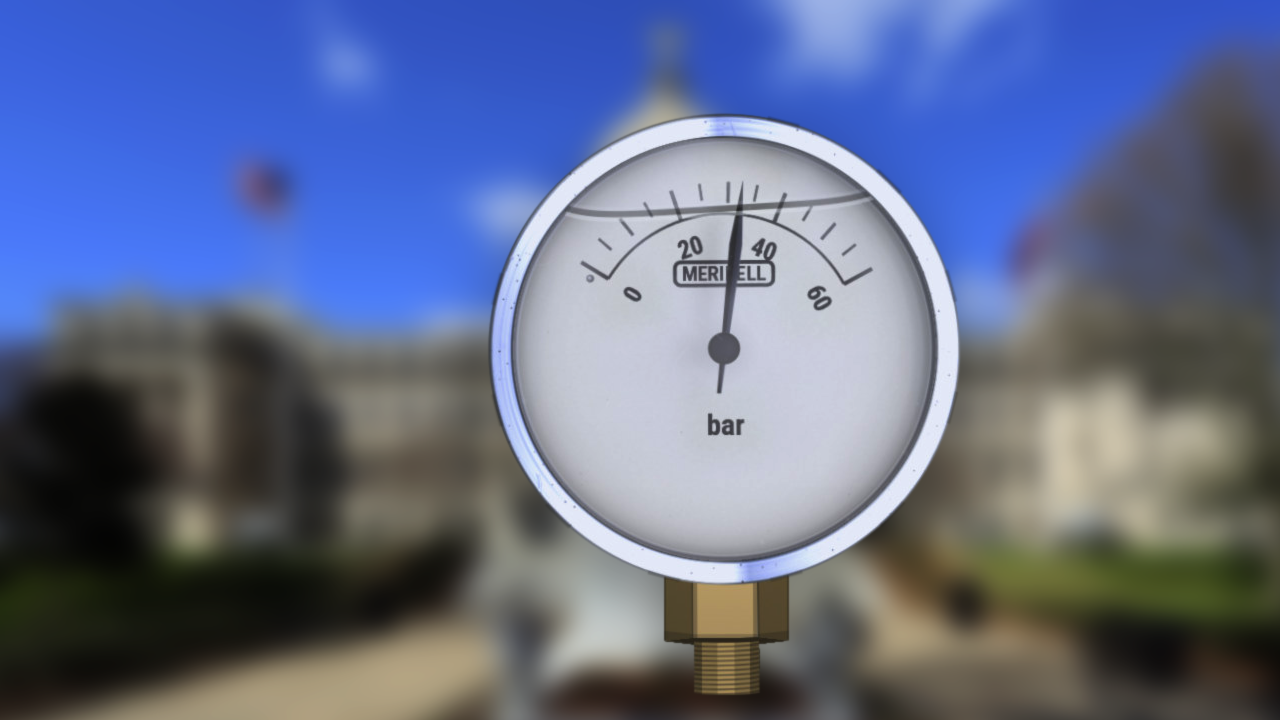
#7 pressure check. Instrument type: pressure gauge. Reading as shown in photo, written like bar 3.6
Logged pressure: bar 32.5
